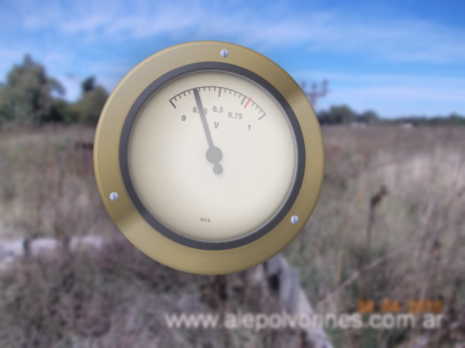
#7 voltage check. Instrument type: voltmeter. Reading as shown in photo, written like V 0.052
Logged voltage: V 0.25
